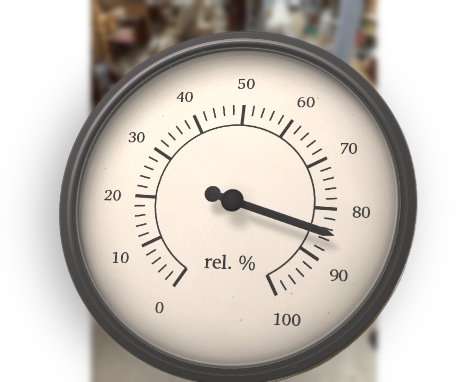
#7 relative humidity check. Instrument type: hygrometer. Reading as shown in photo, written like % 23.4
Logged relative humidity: % 85
